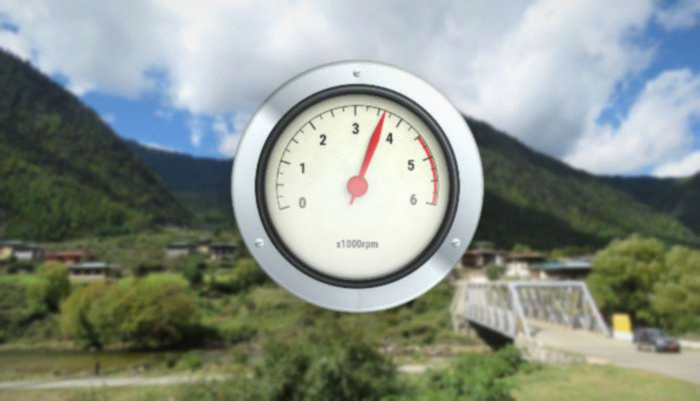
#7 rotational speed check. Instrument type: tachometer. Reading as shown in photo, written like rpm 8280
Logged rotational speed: rpm 3625
